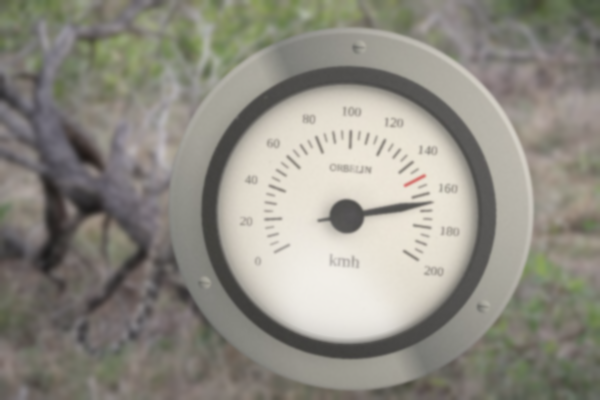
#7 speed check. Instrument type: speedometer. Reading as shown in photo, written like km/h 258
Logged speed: km/h 165
